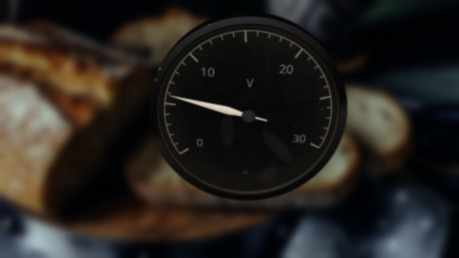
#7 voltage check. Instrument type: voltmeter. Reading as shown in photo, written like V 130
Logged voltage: V 6
